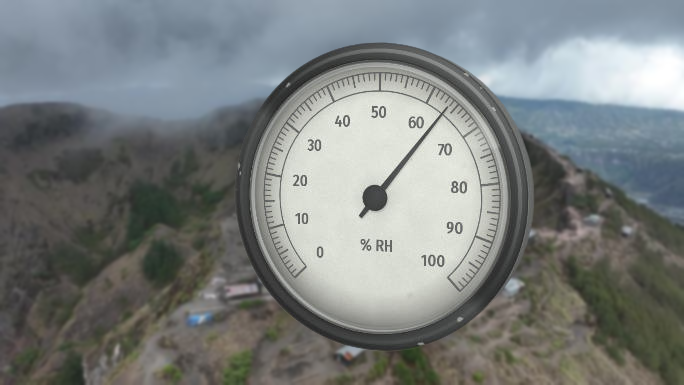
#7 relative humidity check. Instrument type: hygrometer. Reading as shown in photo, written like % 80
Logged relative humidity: % 64
